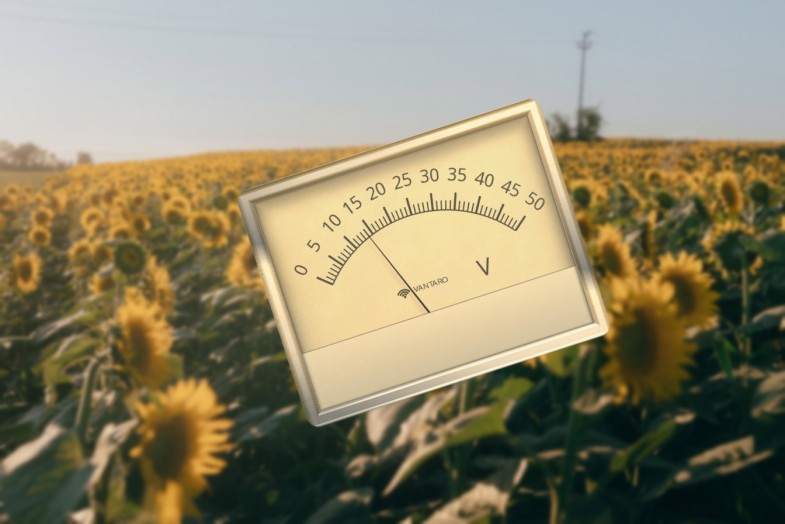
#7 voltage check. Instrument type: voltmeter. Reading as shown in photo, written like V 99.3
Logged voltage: V 14
